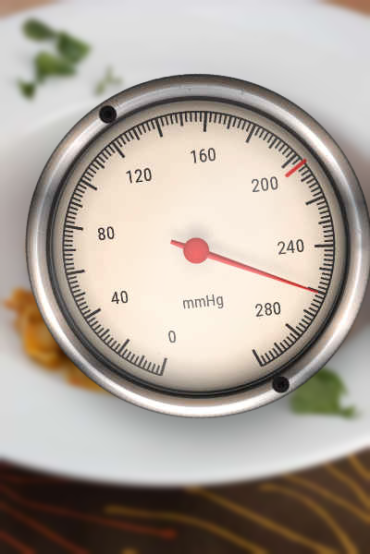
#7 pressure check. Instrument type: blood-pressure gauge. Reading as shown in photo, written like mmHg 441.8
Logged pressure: mmHg 260
